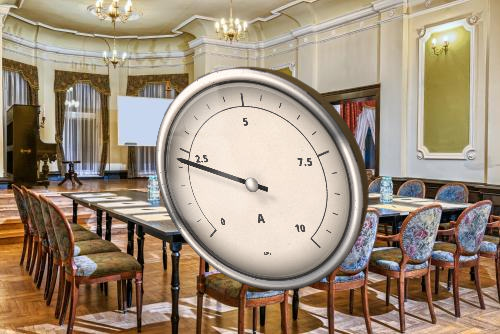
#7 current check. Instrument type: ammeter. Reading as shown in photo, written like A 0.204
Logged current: A 2.25
